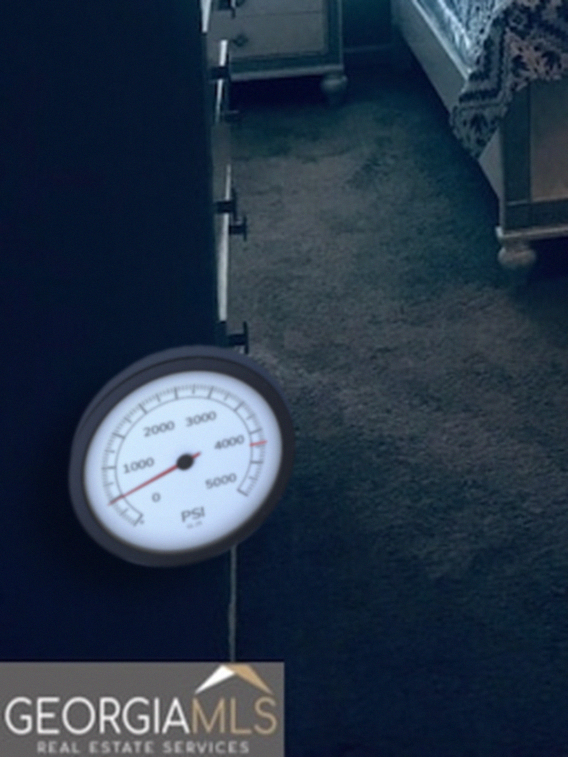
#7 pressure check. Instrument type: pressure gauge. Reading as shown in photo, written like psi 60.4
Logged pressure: psi 500
